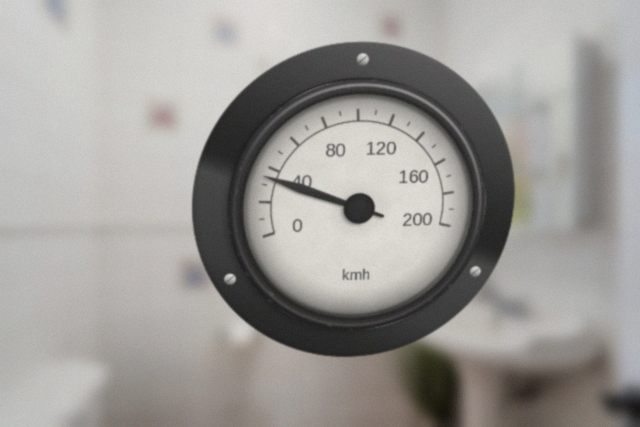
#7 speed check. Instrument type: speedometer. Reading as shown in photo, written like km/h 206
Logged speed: km/h 35
